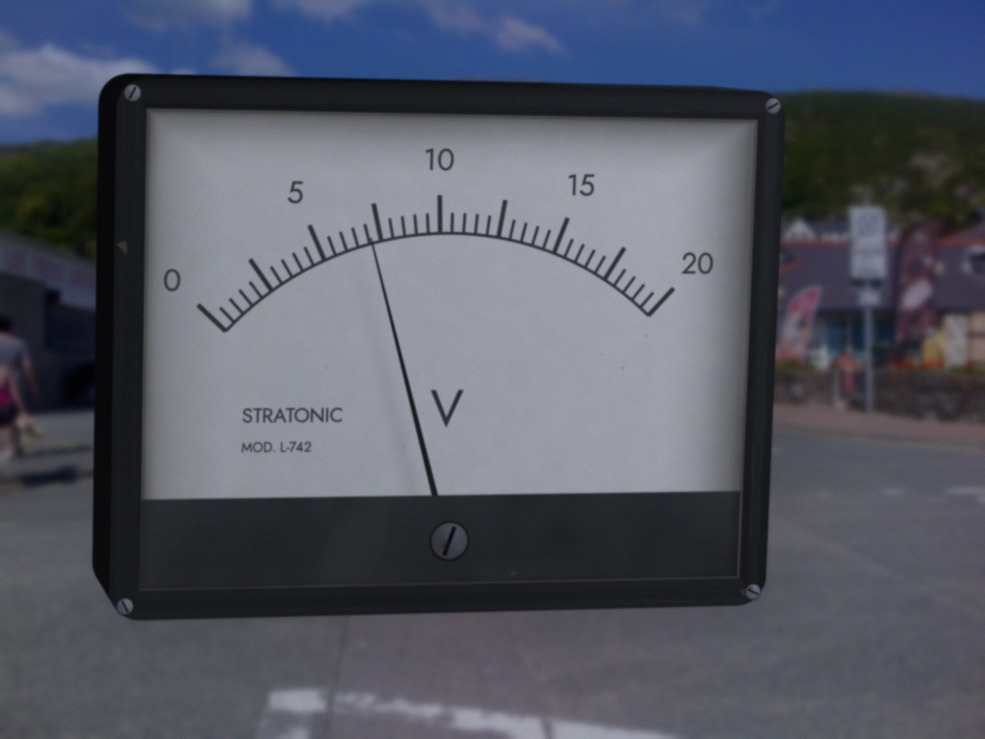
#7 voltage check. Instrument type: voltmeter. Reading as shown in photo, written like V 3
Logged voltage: V 7
